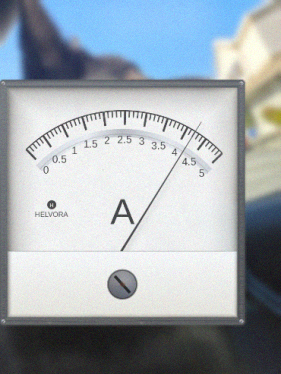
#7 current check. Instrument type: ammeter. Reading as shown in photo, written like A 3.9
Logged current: A 4.2
